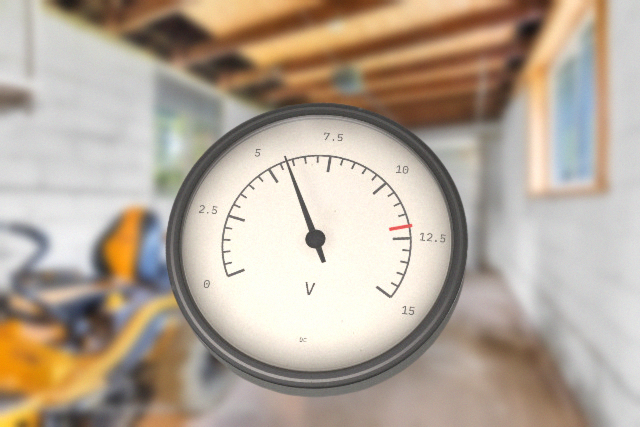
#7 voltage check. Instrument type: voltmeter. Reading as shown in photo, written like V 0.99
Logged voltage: V 5.75
